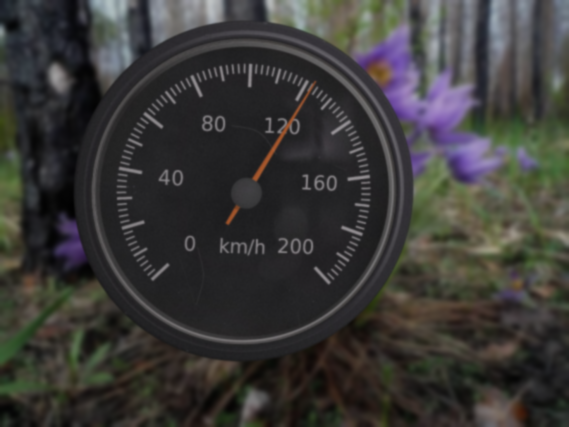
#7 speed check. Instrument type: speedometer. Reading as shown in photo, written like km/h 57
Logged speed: km/h 122
